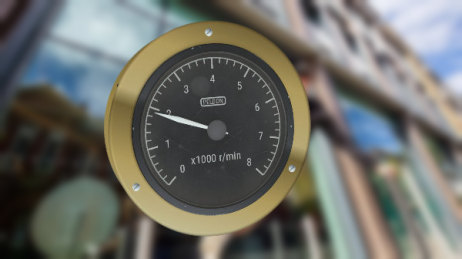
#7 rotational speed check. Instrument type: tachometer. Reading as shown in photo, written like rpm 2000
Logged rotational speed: rpm 1900
